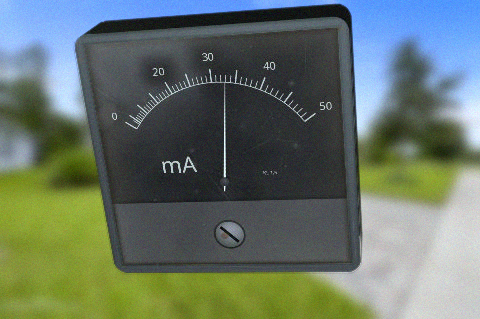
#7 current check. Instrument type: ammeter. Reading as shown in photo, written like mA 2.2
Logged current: mA 33
